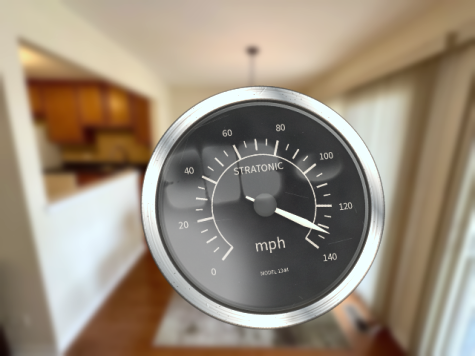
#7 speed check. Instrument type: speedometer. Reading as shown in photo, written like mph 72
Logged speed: mph 132.5
